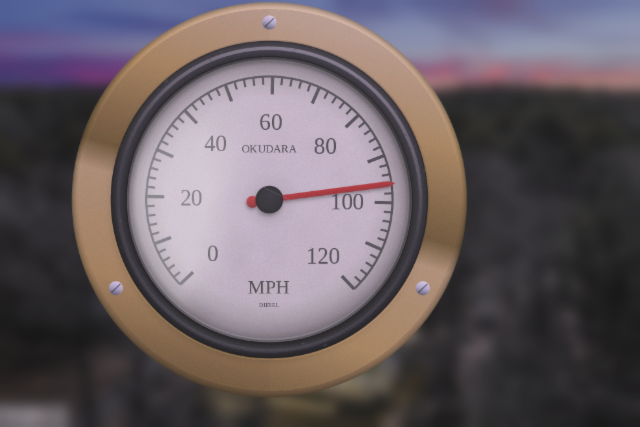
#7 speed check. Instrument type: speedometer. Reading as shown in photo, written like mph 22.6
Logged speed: mph 96
